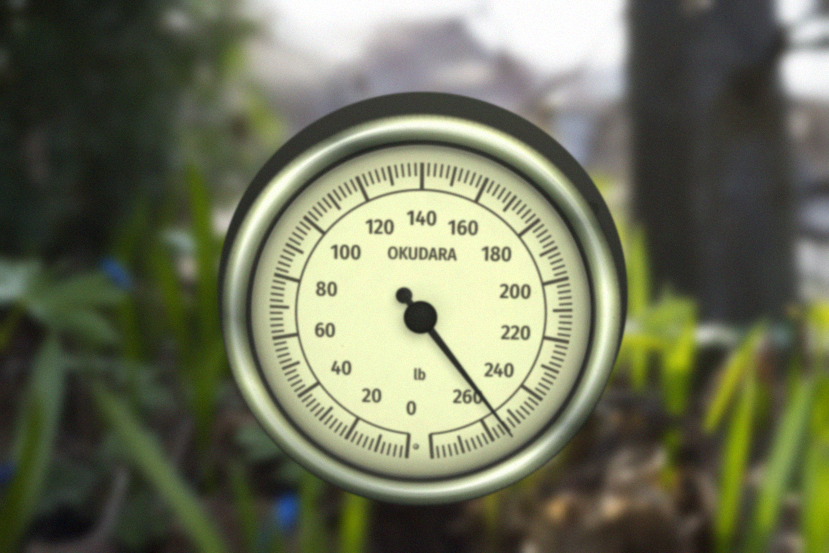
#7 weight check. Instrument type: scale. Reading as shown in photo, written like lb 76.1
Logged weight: lb 254
